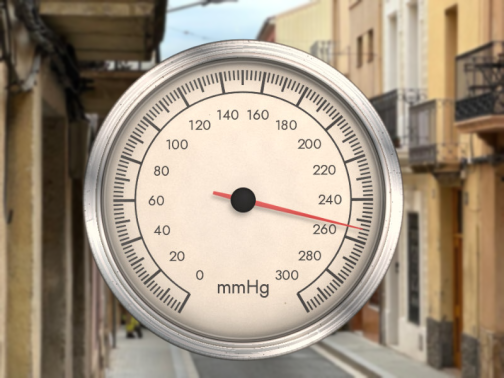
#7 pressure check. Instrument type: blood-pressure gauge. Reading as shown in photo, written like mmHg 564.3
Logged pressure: mmHg 254
